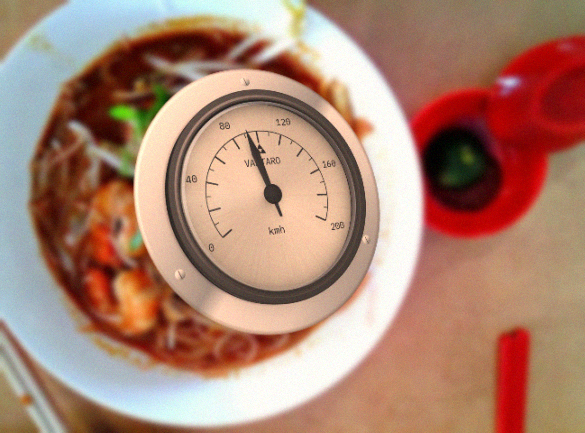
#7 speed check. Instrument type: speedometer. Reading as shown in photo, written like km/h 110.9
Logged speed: km/h 90
